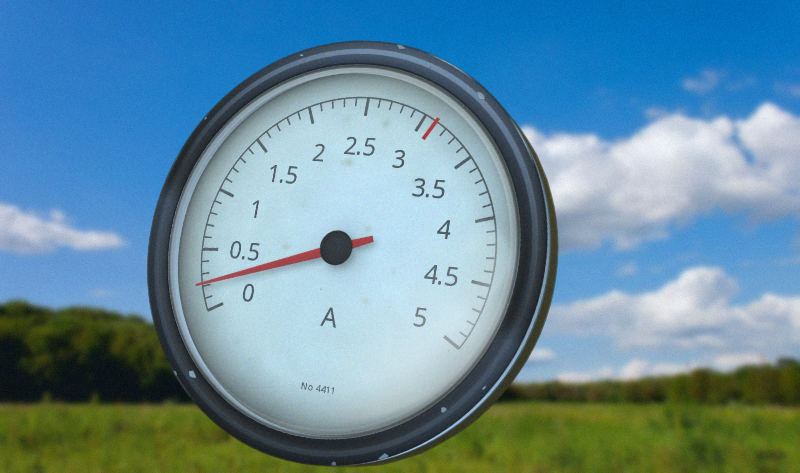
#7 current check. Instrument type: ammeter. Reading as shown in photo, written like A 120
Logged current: A 0.2
